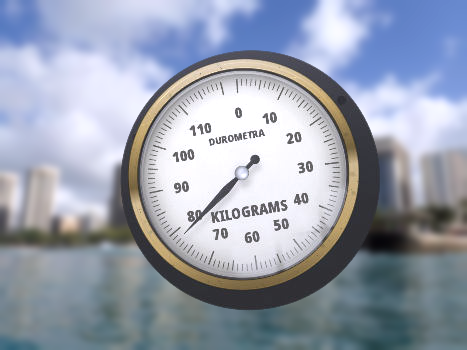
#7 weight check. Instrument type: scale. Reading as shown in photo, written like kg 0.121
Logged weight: kg 78
